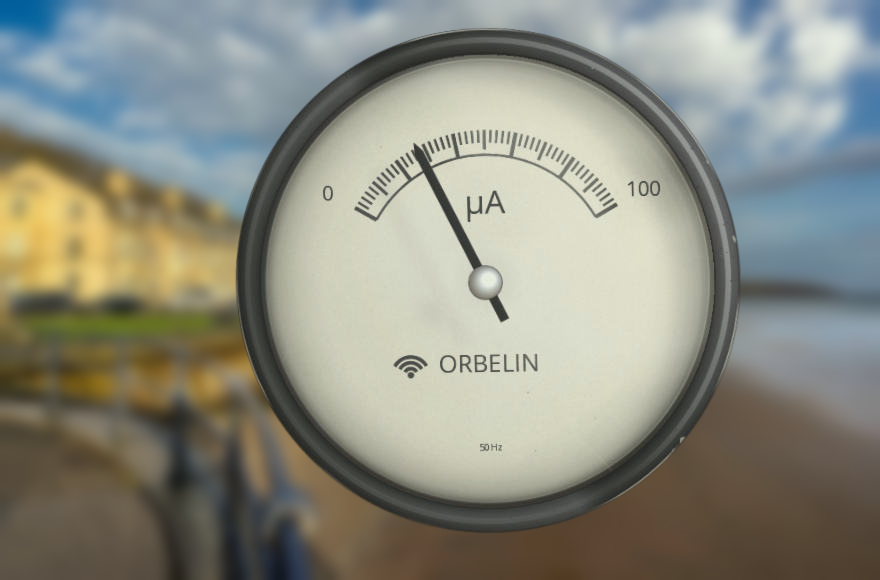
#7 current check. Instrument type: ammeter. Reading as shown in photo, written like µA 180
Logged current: µA 28
